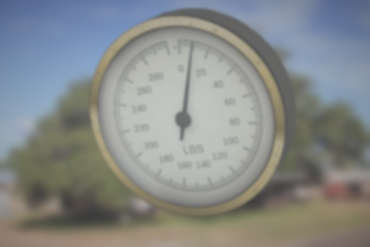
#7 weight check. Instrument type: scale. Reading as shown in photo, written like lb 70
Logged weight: lb 10
